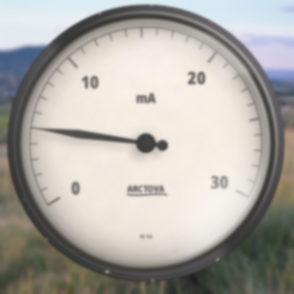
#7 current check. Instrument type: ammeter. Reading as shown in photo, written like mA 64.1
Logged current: mA 5
